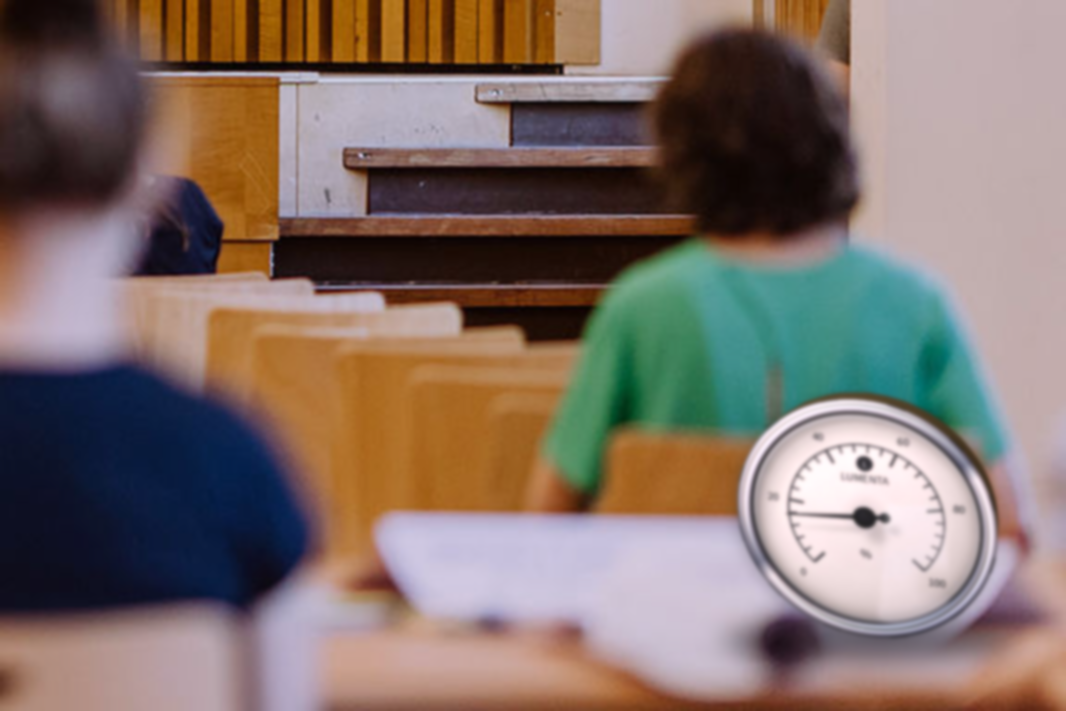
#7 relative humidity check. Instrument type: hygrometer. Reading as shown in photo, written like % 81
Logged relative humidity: % 16
